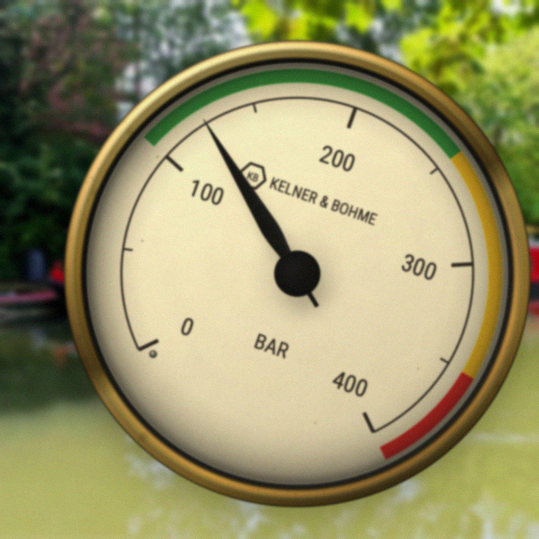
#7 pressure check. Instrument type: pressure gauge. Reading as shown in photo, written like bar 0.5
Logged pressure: bar 125
